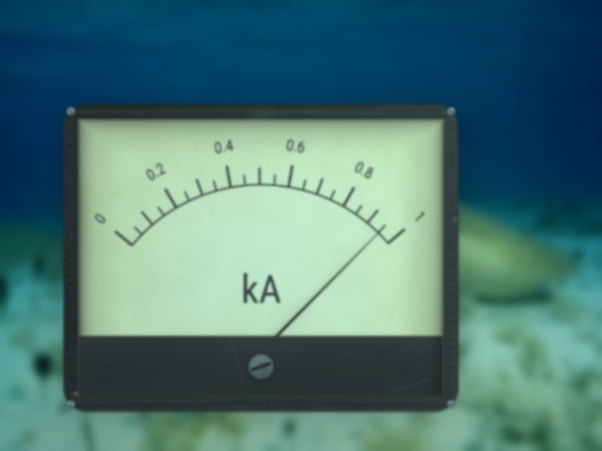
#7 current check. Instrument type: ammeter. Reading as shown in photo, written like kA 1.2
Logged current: kA 0.95
